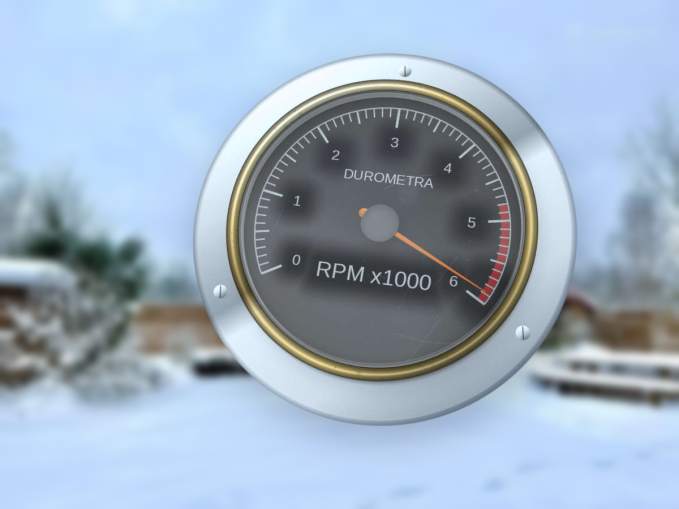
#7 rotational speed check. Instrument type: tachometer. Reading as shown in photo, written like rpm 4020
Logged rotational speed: rpm 5900
